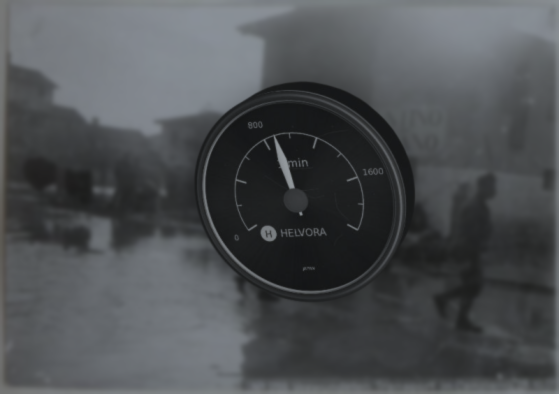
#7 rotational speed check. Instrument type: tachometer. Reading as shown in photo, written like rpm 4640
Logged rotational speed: rpm 900
